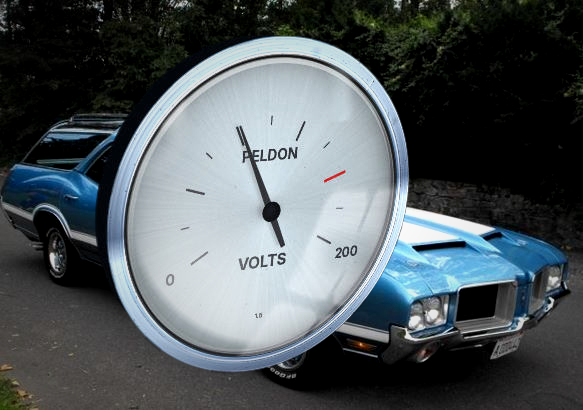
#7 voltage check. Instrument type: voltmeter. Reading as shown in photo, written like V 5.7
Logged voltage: V 80
